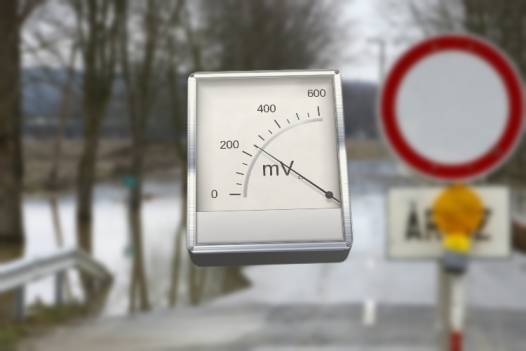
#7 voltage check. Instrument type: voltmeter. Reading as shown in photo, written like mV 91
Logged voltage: mV 250
